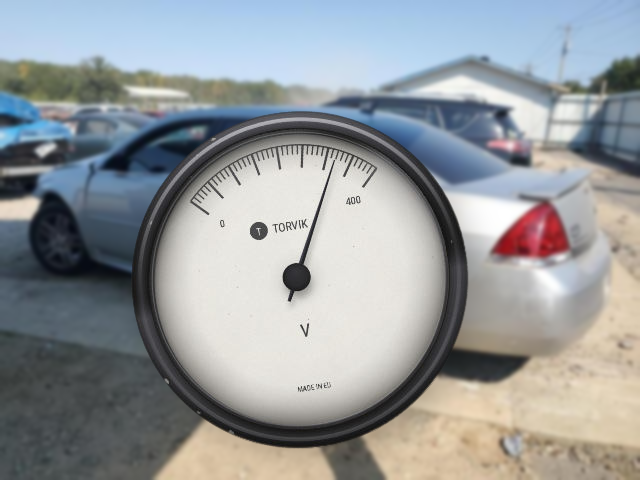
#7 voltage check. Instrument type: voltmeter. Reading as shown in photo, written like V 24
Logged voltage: V 320
